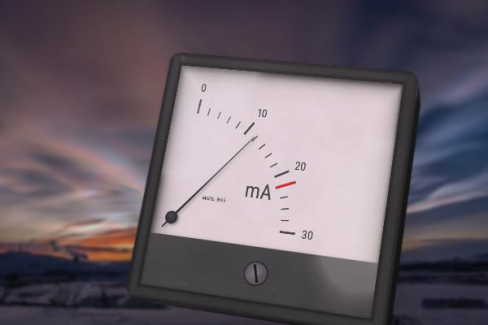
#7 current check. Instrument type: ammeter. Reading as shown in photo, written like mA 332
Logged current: mA 12
